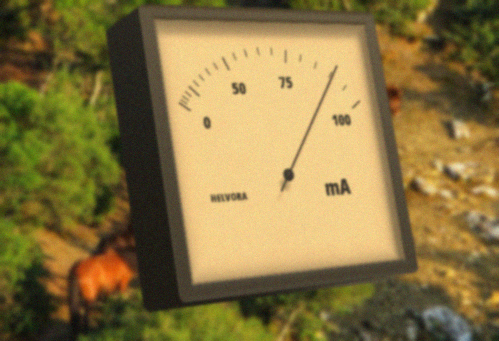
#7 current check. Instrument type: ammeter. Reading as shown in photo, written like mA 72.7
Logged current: mA 90
